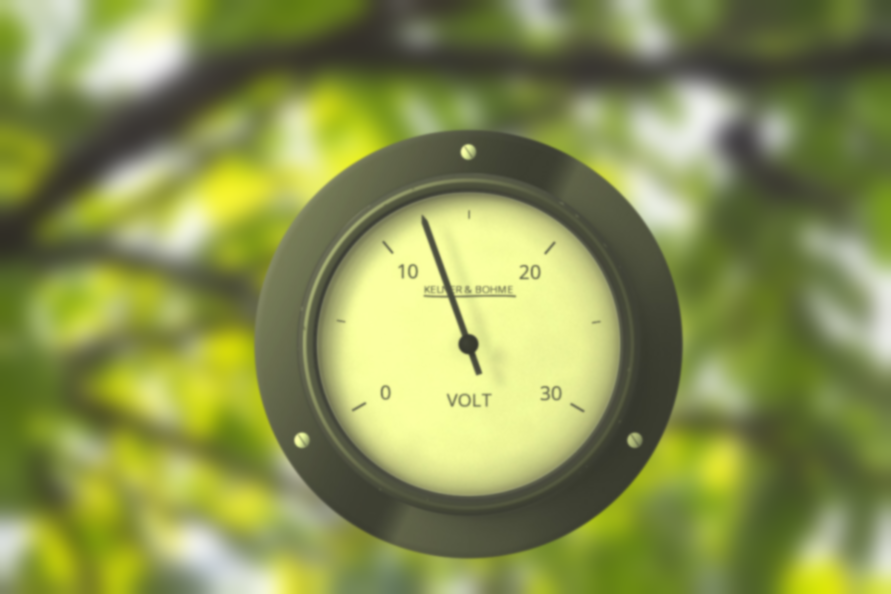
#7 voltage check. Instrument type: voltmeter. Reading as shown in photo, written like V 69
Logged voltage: V 12.5
